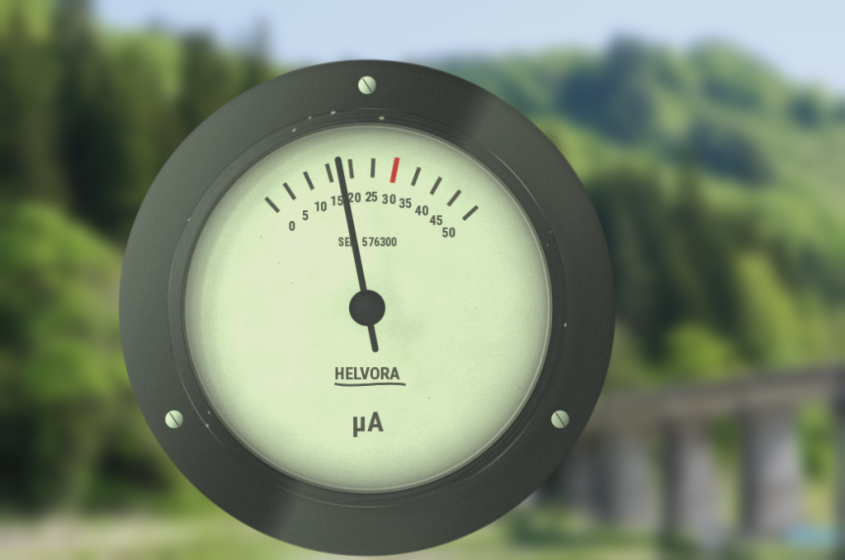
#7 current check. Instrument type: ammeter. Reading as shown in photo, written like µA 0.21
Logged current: µA 17.5
